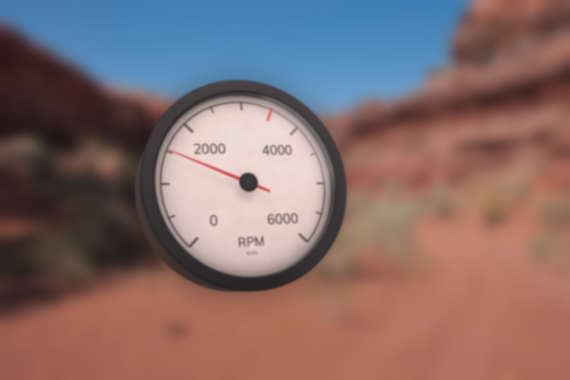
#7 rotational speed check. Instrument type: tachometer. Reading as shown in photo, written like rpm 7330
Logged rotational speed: rpm 1500
